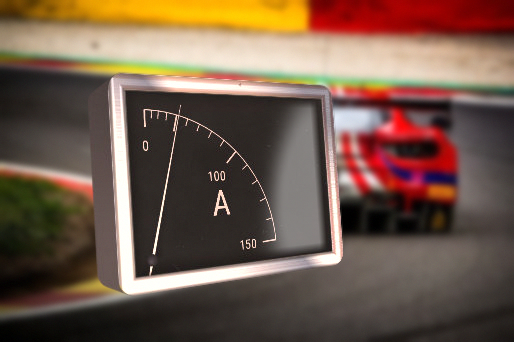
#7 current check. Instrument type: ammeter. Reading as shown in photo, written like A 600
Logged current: A 50
